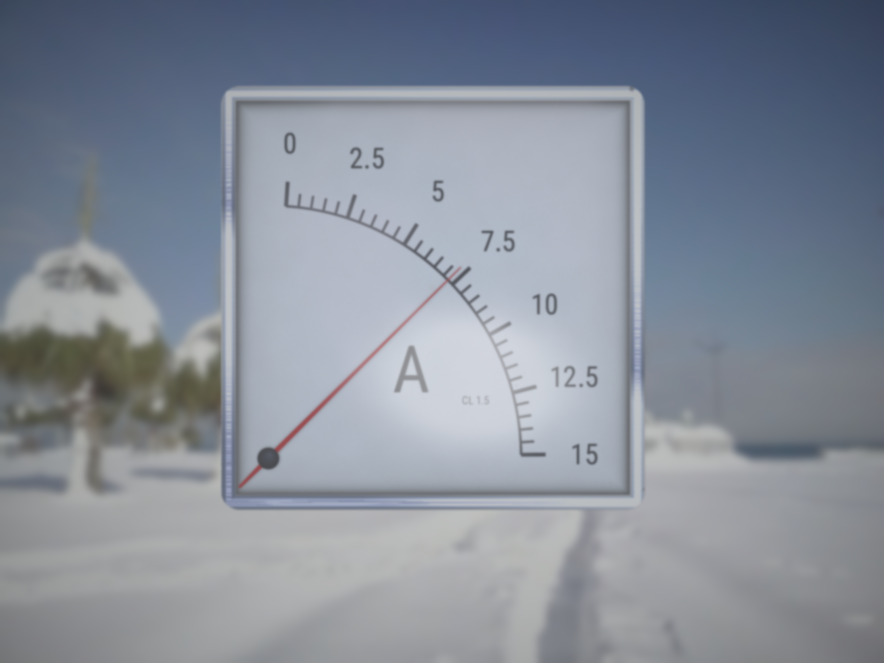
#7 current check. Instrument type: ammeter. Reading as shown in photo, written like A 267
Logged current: A 7.25
